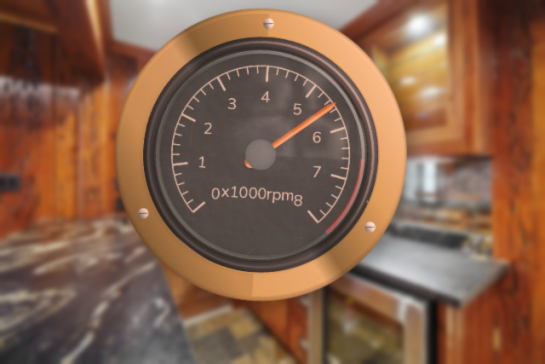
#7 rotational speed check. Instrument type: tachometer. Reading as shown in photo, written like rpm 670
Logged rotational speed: rpm 5500
